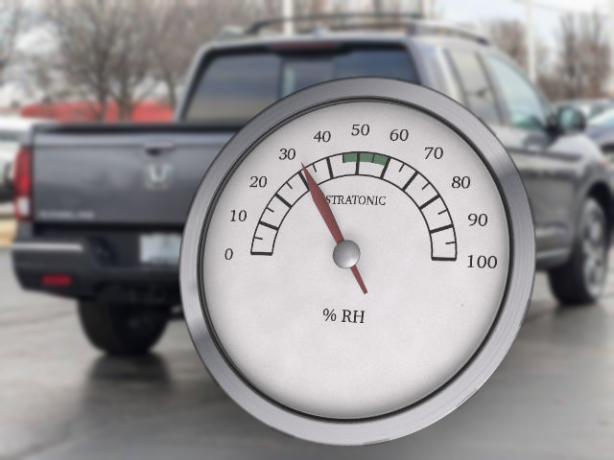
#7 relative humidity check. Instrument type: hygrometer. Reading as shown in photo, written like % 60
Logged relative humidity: % 32.5
